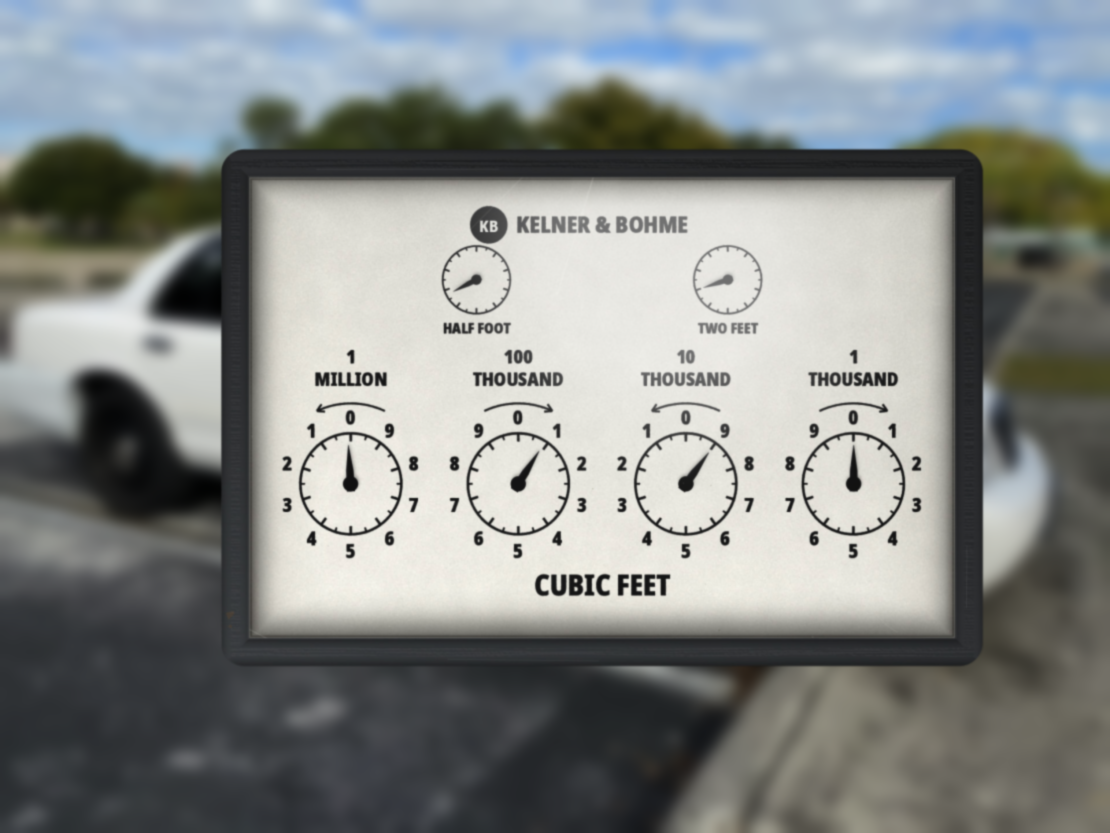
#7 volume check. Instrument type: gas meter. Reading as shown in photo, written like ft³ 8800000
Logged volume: ft³ 9000
